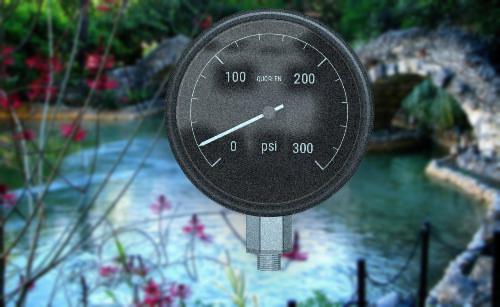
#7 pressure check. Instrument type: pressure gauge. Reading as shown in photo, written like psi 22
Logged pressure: psi 20
